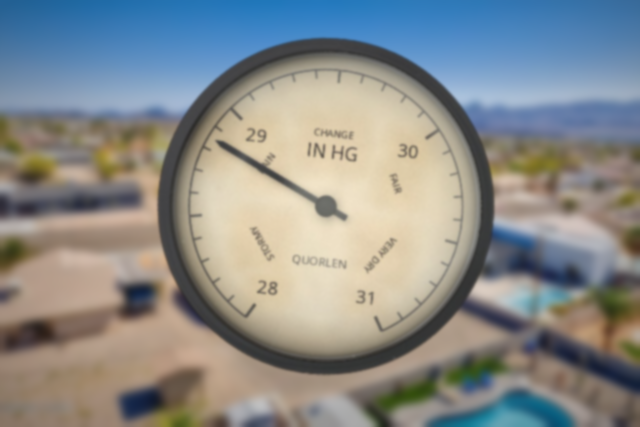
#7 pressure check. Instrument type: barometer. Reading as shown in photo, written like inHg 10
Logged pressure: inHg 28.85
